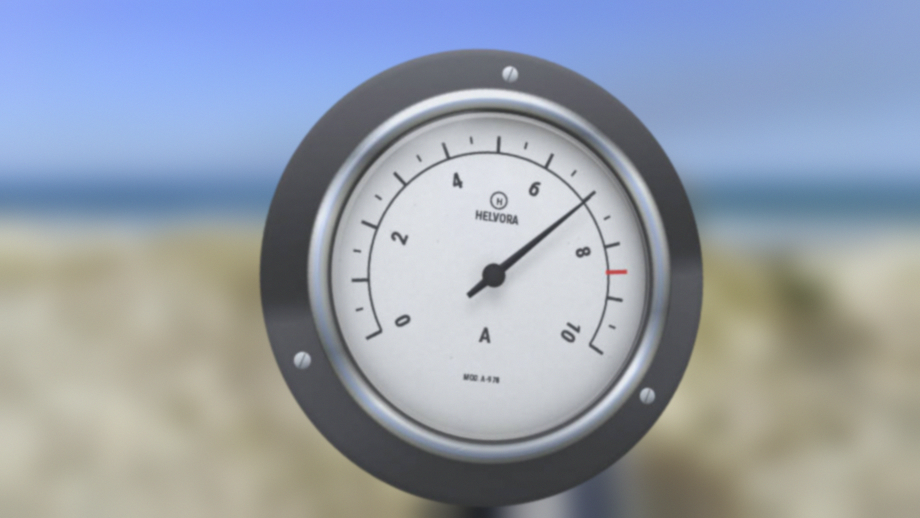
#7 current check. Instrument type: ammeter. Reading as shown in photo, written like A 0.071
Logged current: A 7
